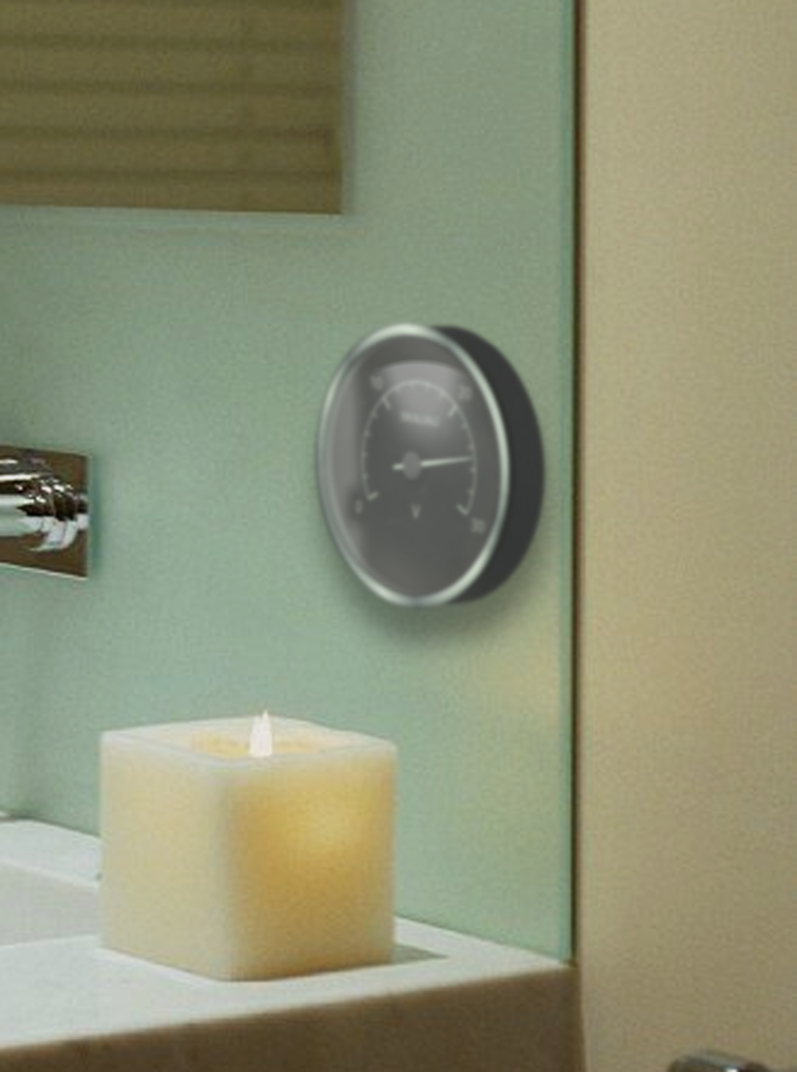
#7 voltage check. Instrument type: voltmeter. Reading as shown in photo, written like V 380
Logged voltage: V 25
